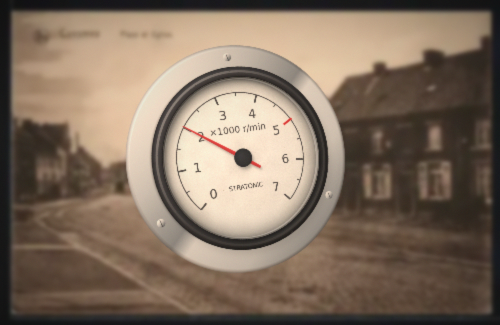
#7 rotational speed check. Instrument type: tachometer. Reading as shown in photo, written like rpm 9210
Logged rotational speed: rpm 2000
